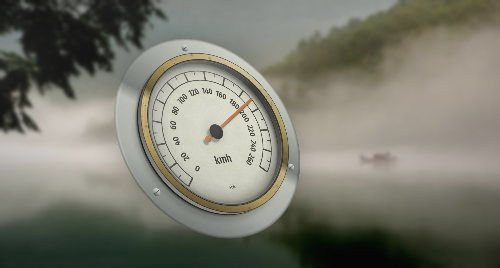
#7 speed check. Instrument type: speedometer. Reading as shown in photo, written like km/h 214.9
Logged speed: km/h 190
